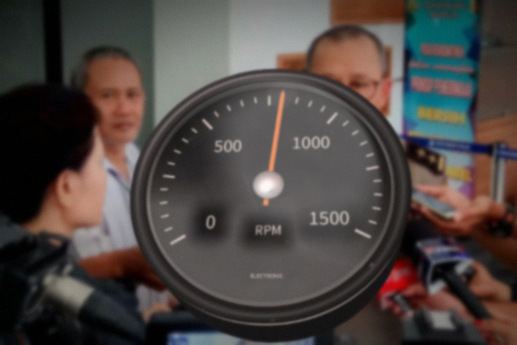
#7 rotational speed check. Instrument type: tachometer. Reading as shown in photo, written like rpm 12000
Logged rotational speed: rpm 800
